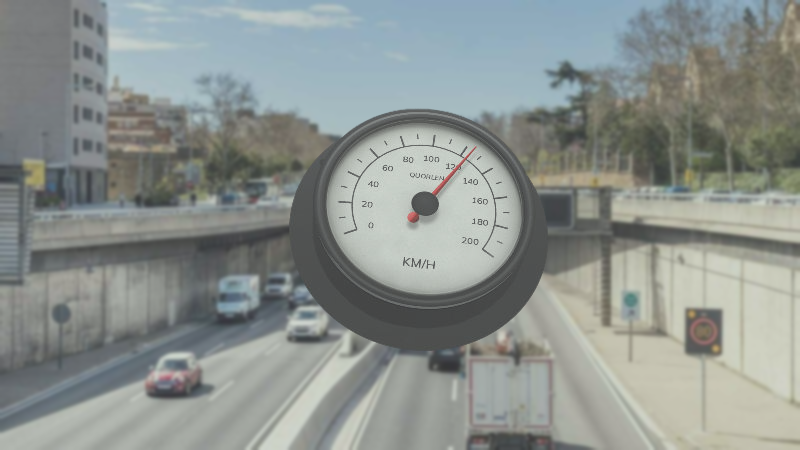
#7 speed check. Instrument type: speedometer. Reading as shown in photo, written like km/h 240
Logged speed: km/h 125
